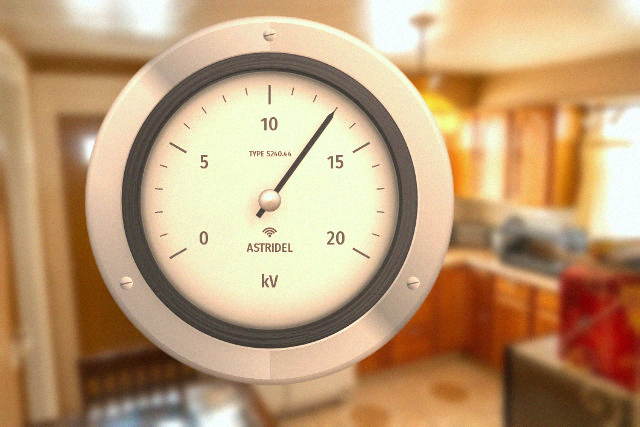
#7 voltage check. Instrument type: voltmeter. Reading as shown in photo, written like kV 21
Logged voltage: kV 13
